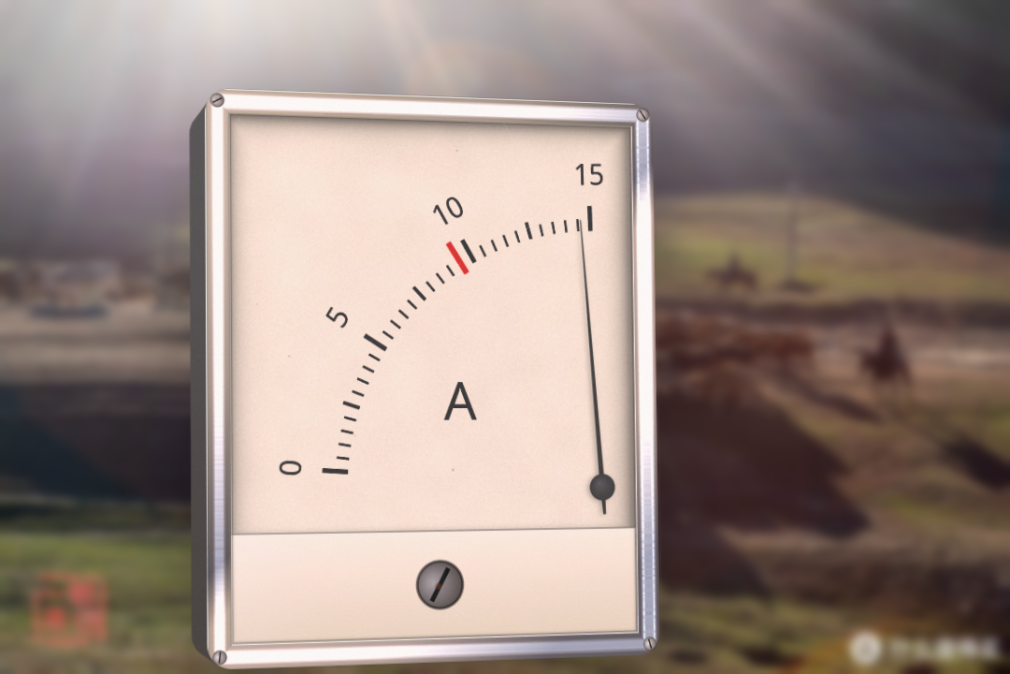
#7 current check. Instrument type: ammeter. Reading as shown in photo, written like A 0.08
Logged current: A 14.5
